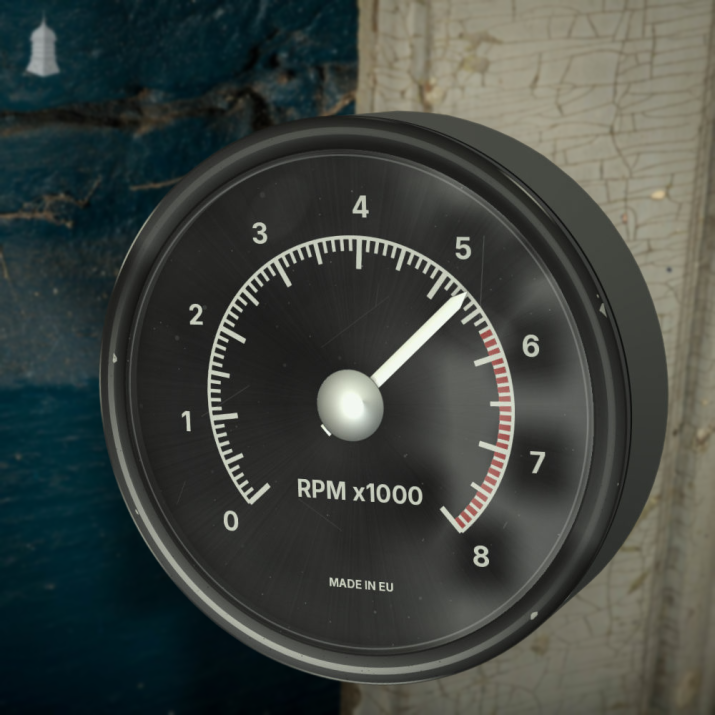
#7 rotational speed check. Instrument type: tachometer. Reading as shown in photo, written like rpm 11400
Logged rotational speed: rpm 5300
